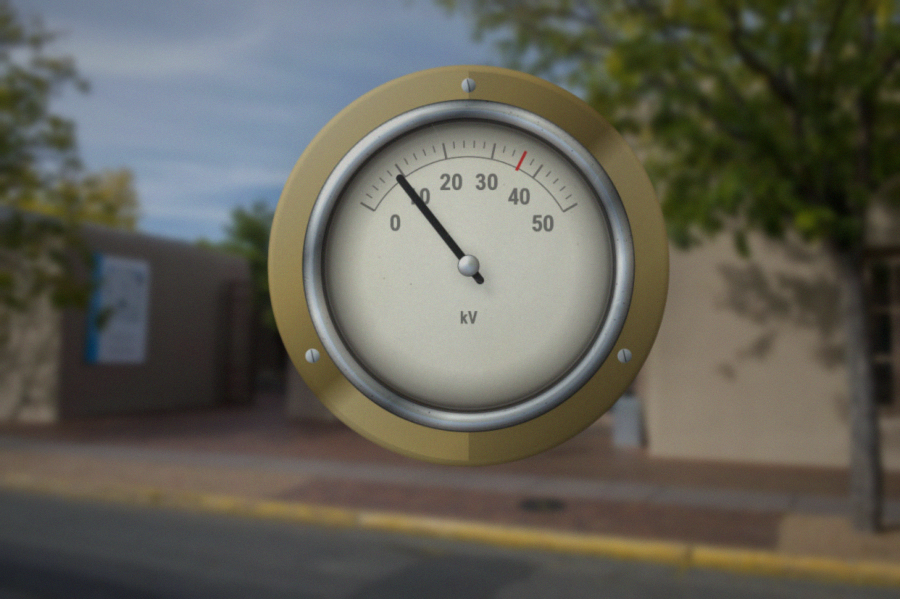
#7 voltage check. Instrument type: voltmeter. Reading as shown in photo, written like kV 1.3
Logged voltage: kV 9
